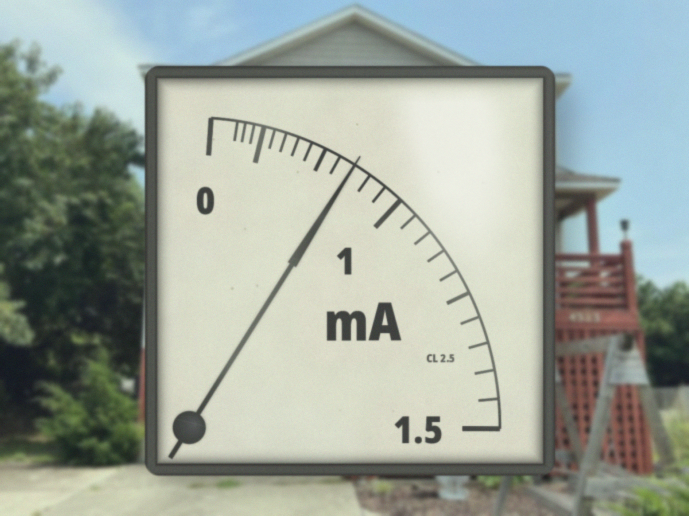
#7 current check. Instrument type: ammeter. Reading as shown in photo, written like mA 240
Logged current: mA 0.85
